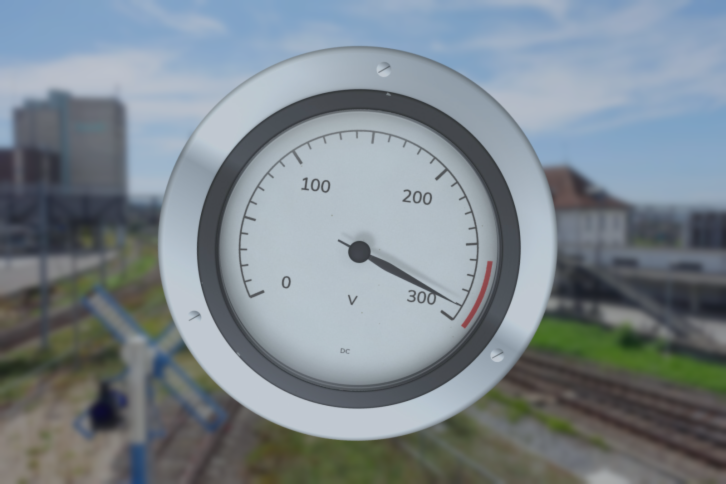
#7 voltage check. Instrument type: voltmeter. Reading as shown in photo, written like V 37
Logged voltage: V 290
